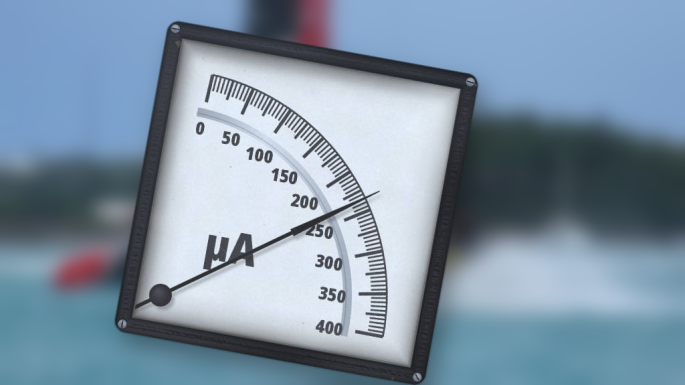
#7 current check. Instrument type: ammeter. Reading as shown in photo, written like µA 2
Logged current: µA 235
